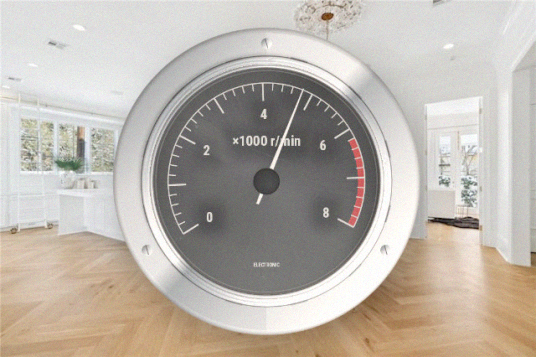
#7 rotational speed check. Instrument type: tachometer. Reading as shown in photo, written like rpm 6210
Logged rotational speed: rpm 4800
